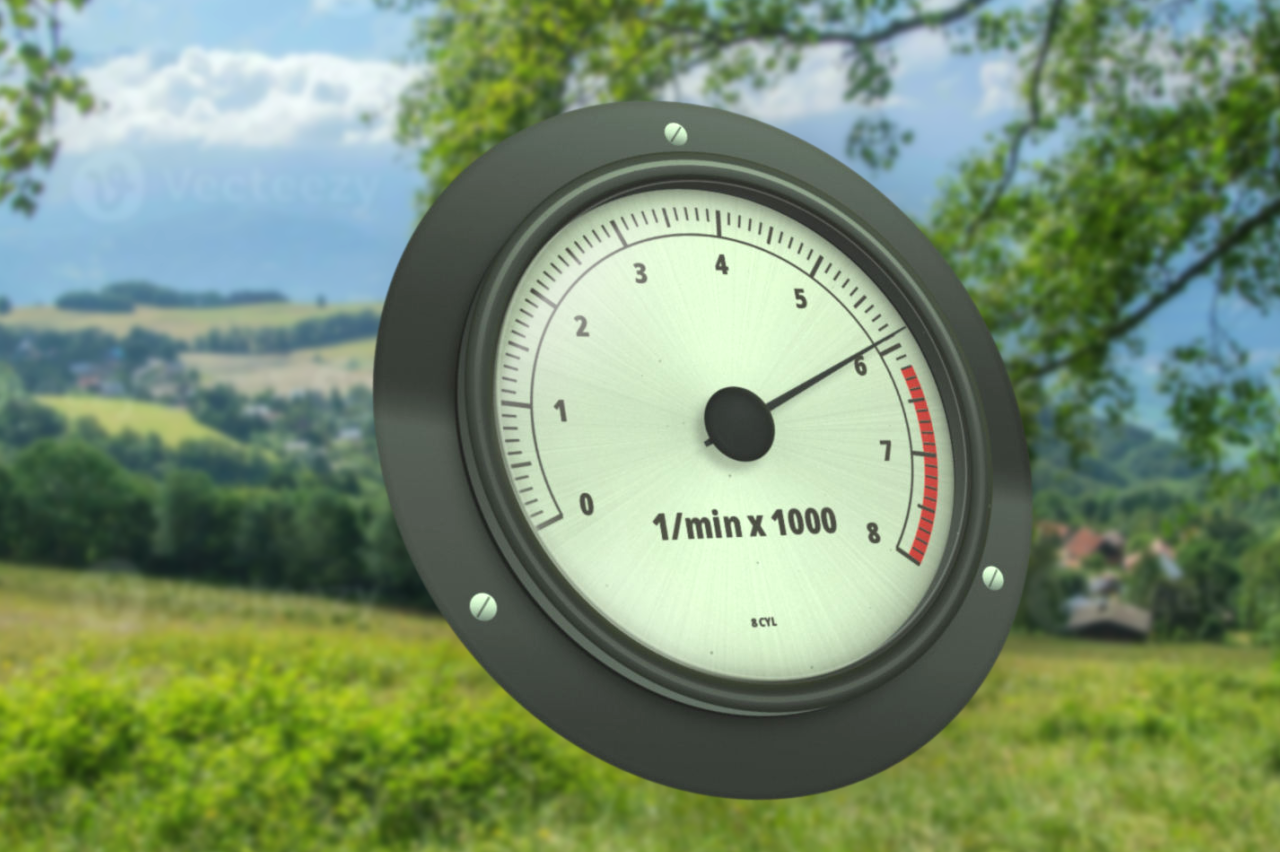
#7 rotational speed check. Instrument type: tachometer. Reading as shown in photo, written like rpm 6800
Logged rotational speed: rpm 5900
